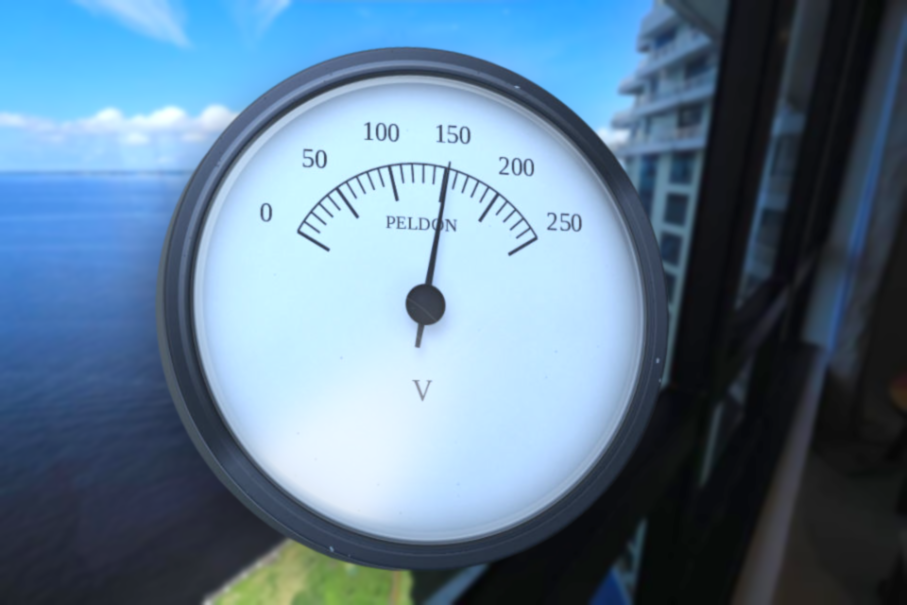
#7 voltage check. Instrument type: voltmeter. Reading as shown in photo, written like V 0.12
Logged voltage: V 150
